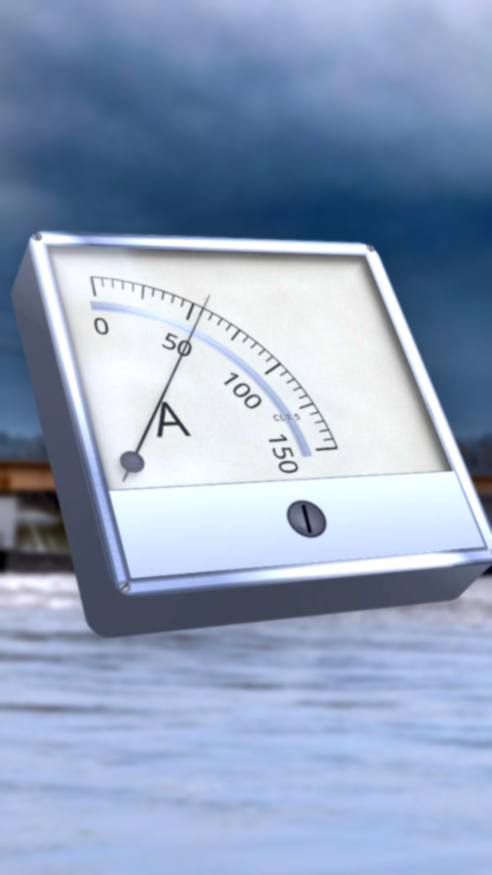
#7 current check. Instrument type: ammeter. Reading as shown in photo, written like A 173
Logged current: A 55
